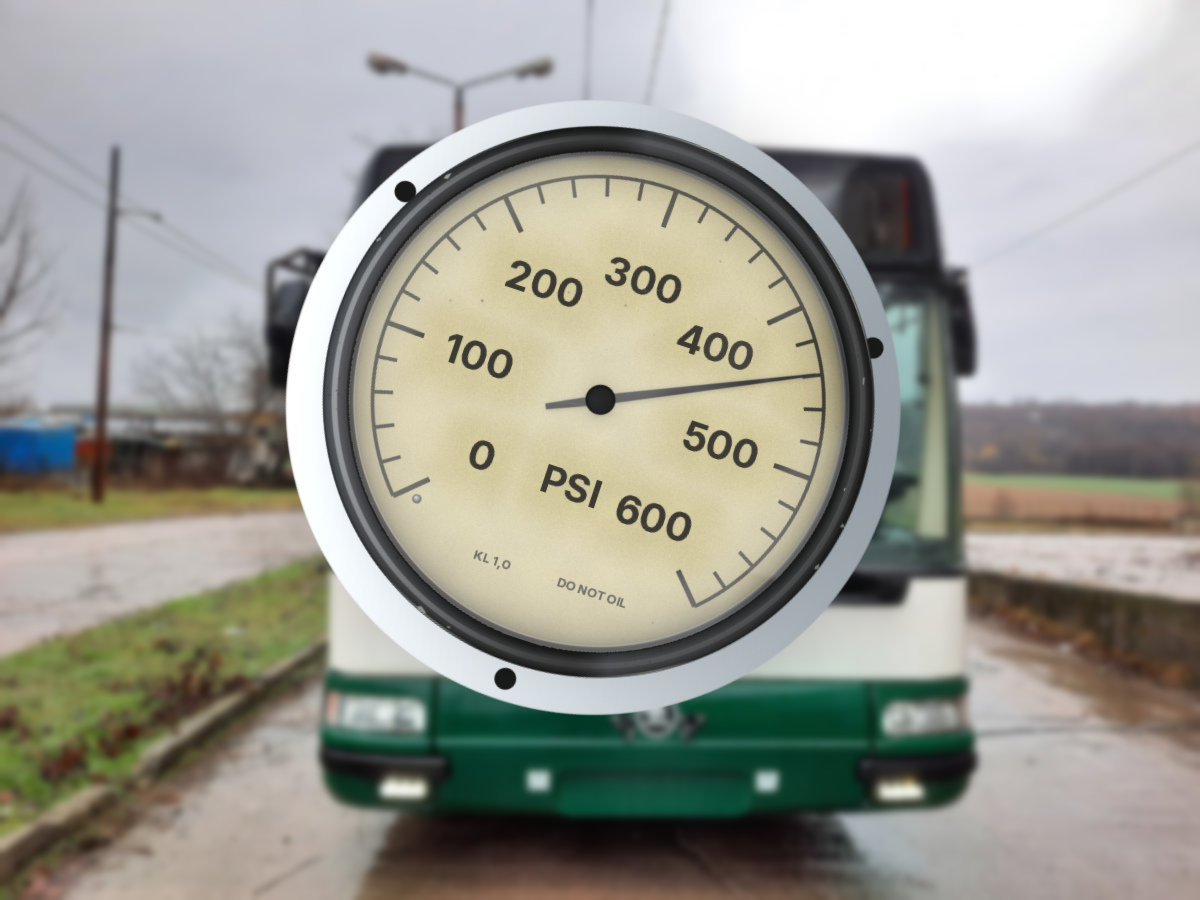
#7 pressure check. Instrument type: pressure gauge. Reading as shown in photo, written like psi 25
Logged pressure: psi 440
